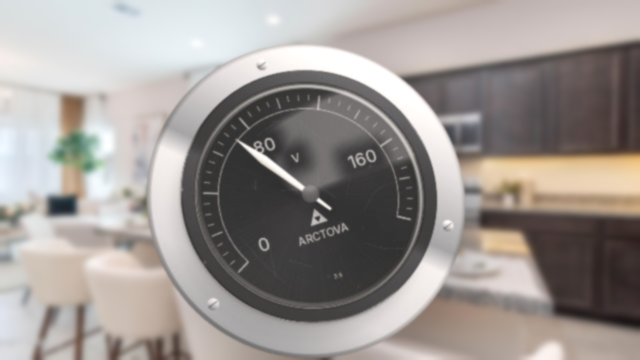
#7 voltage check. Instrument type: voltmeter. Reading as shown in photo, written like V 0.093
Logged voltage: V 70
